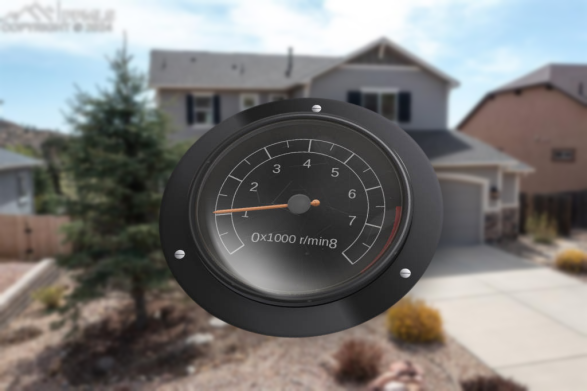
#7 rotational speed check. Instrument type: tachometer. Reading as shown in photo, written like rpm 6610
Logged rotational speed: rpm 1000
